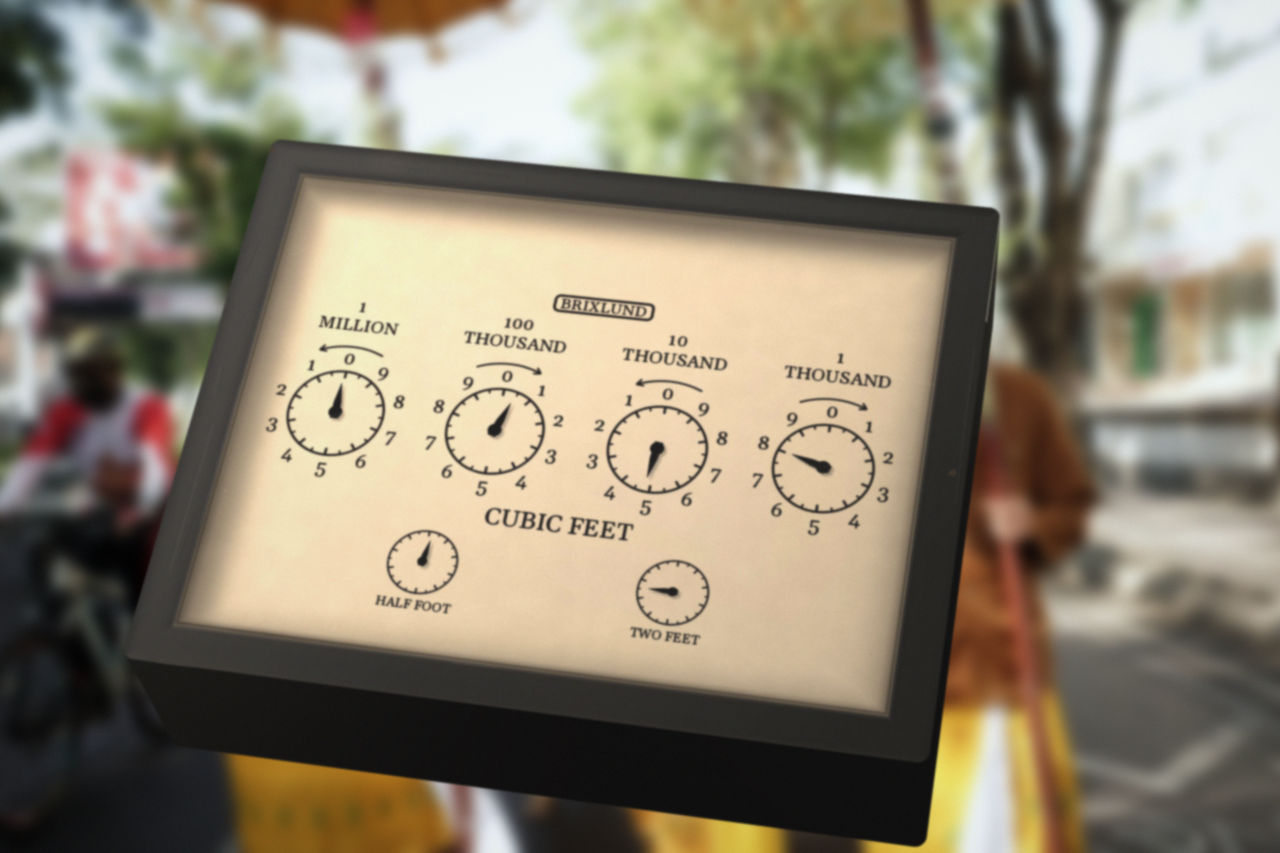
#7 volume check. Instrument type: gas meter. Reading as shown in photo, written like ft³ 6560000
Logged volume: ft³ 4800
